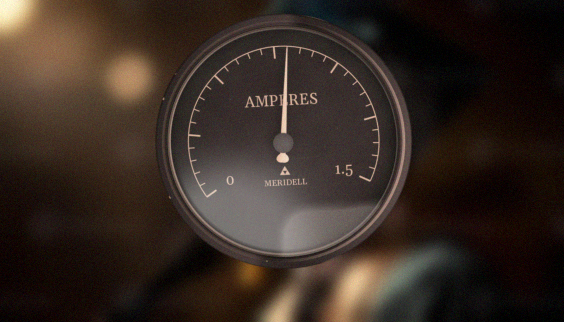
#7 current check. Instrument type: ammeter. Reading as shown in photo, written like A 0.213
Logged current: A 0.8
